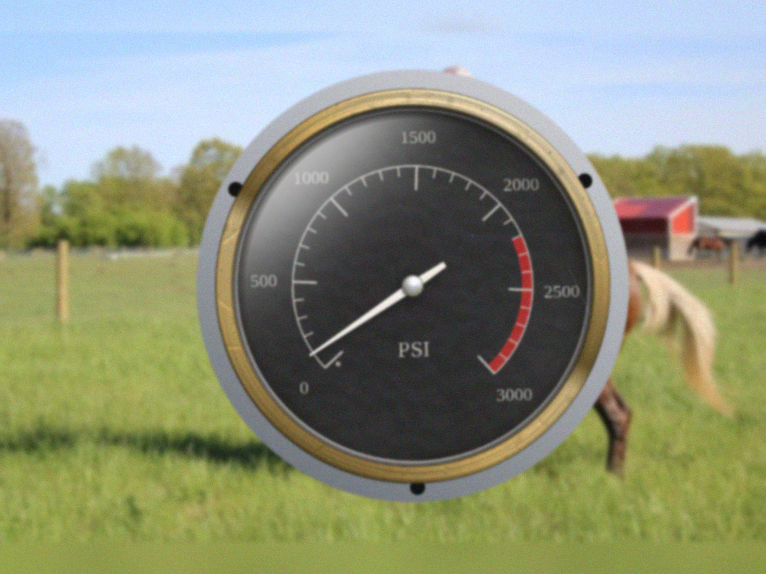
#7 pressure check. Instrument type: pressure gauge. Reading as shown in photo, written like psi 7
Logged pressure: psi 100
